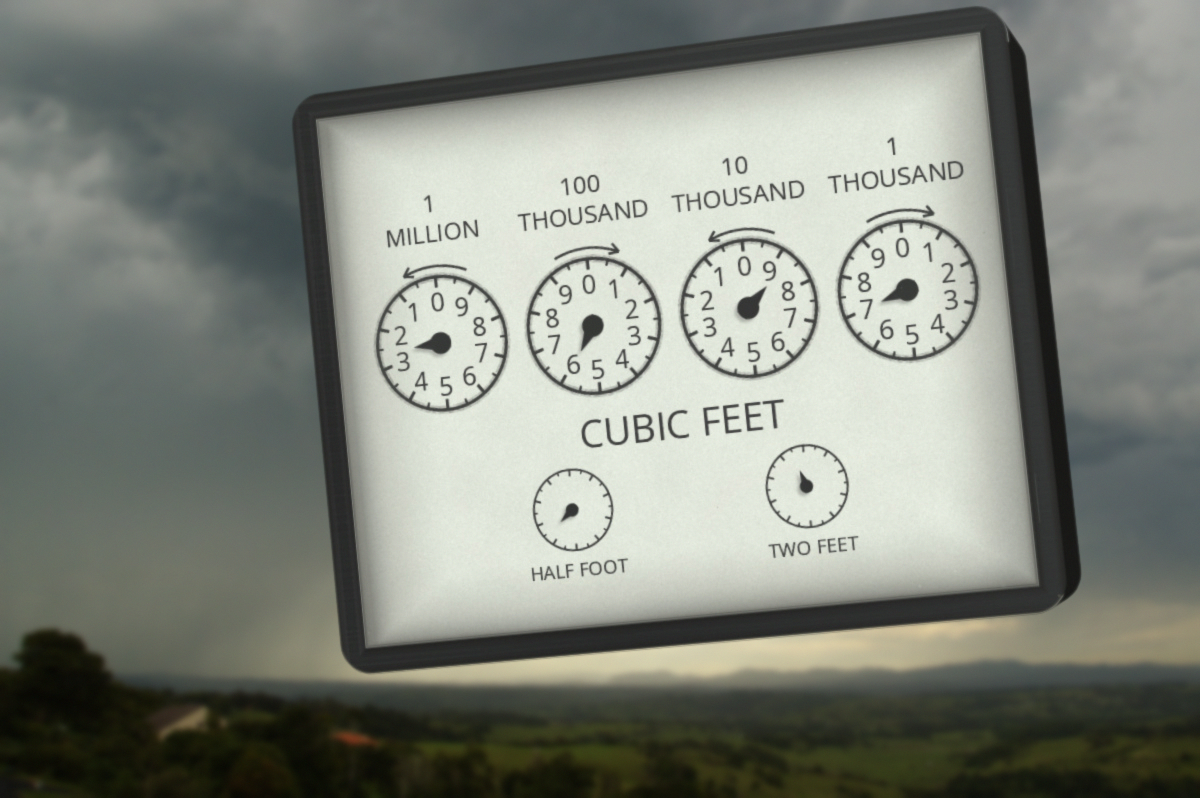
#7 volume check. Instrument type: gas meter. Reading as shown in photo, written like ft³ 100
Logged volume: ft³ 258700
